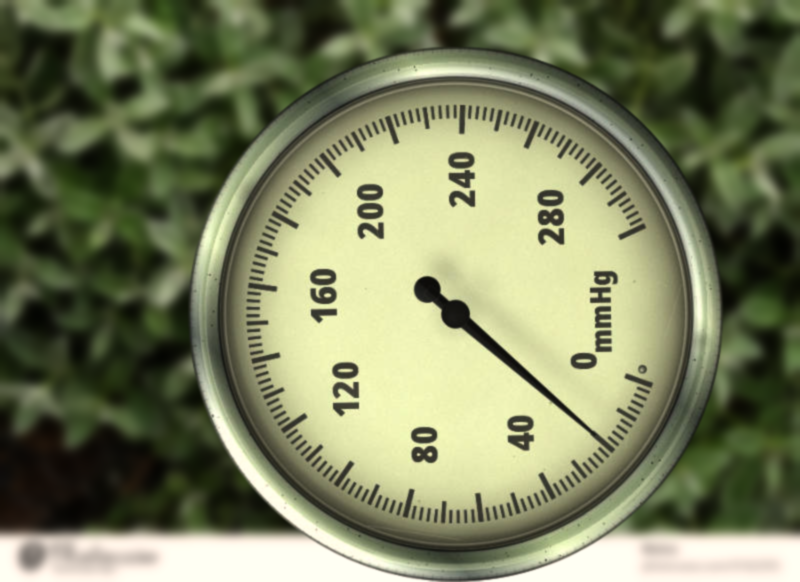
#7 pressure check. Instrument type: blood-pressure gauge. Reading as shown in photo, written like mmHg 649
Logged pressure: mmHg 20
